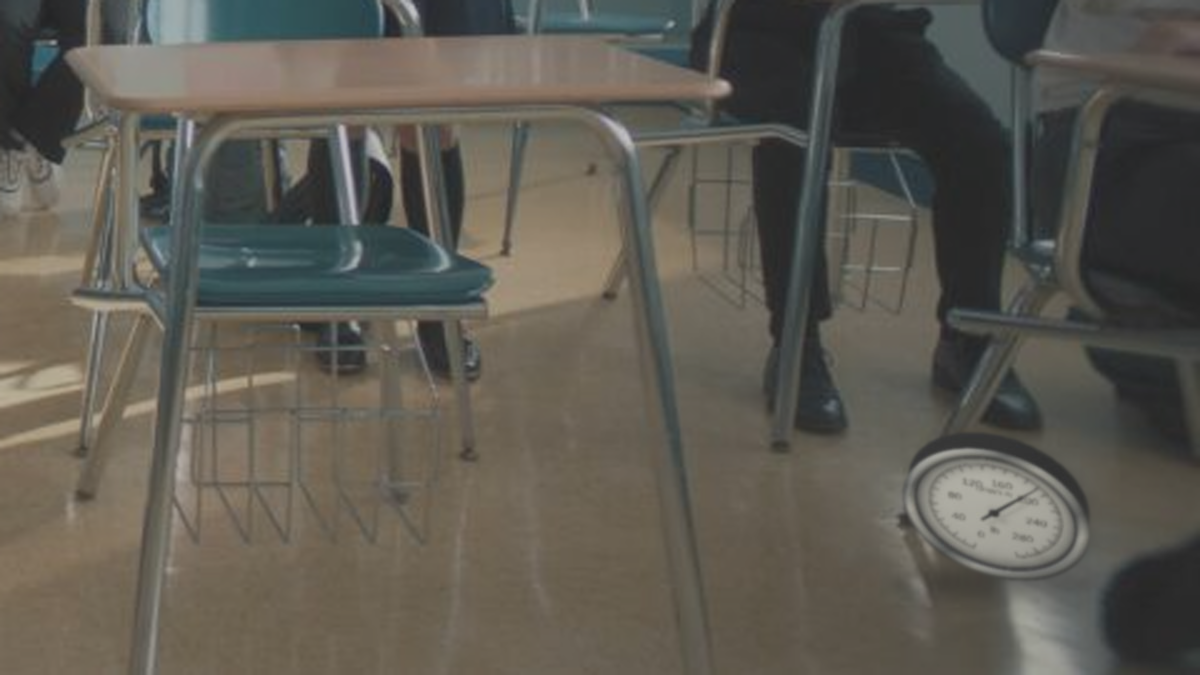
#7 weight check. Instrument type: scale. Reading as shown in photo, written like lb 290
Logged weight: lb 190
